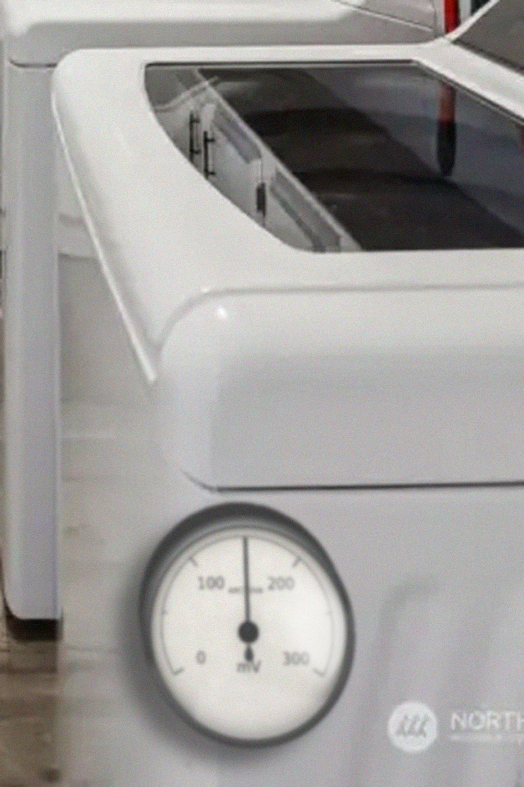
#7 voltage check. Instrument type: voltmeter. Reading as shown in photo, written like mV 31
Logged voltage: mV 150
